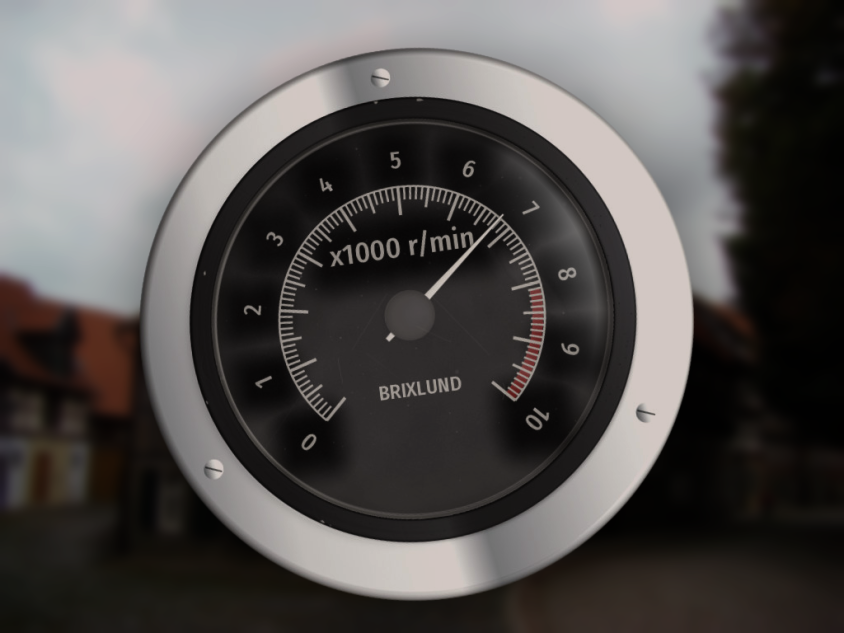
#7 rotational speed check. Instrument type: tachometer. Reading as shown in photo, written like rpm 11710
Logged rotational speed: rpm 6800
